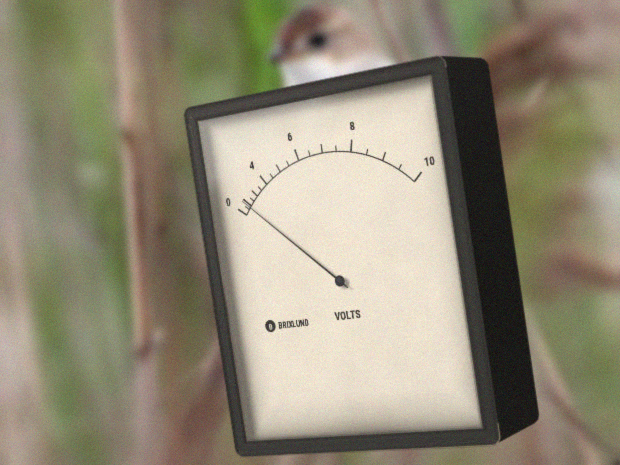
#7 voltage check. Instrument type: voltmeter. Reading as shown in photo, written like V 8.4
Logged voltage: V 2
